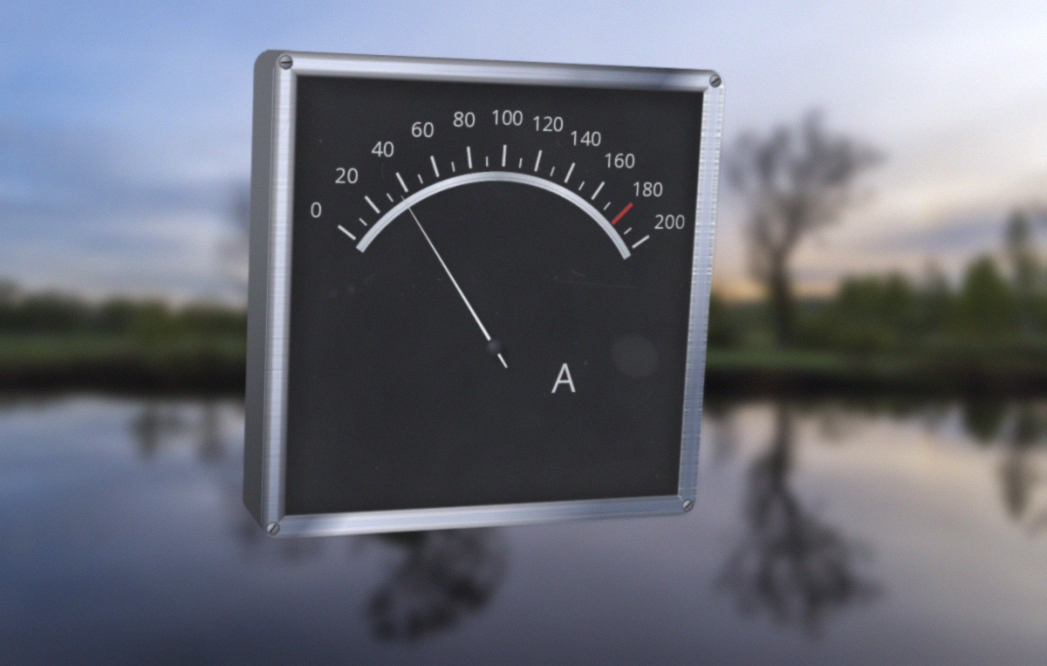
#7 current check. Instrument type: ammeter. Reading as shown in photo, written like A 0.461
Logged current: A 35
